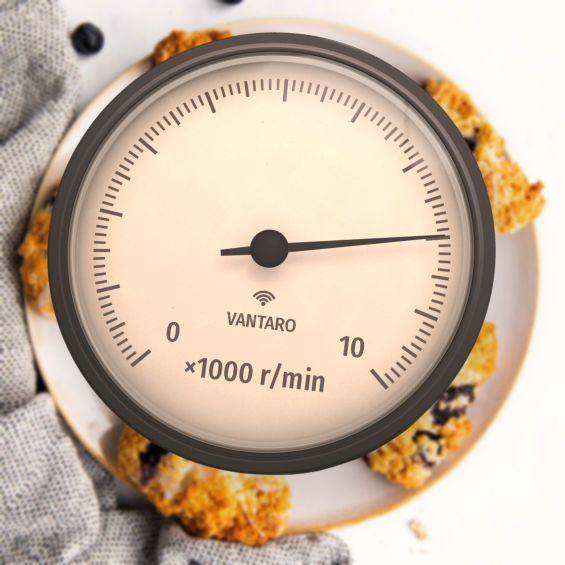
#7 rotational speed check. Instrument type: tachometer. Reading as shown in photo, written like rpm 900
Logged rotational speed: rpm 8000
